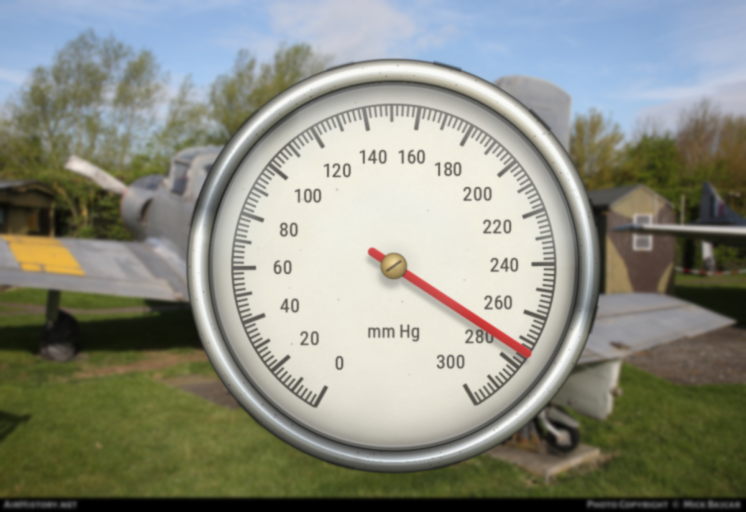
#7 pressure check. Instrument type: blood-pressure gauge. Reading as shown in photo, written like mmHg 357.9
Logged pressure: mmHg 274
